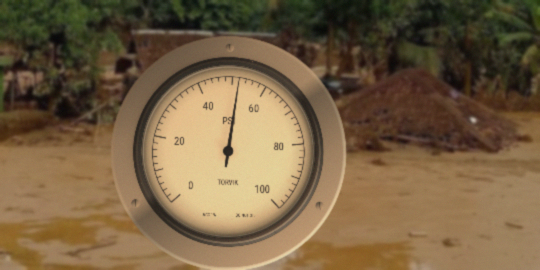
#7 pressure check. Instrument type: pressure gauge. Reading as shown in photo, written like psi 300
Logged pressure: psi 52
